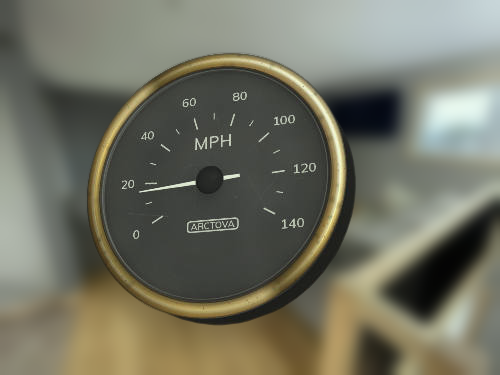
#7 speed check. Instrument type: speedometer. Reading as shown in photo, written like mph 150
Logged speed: mph 15
